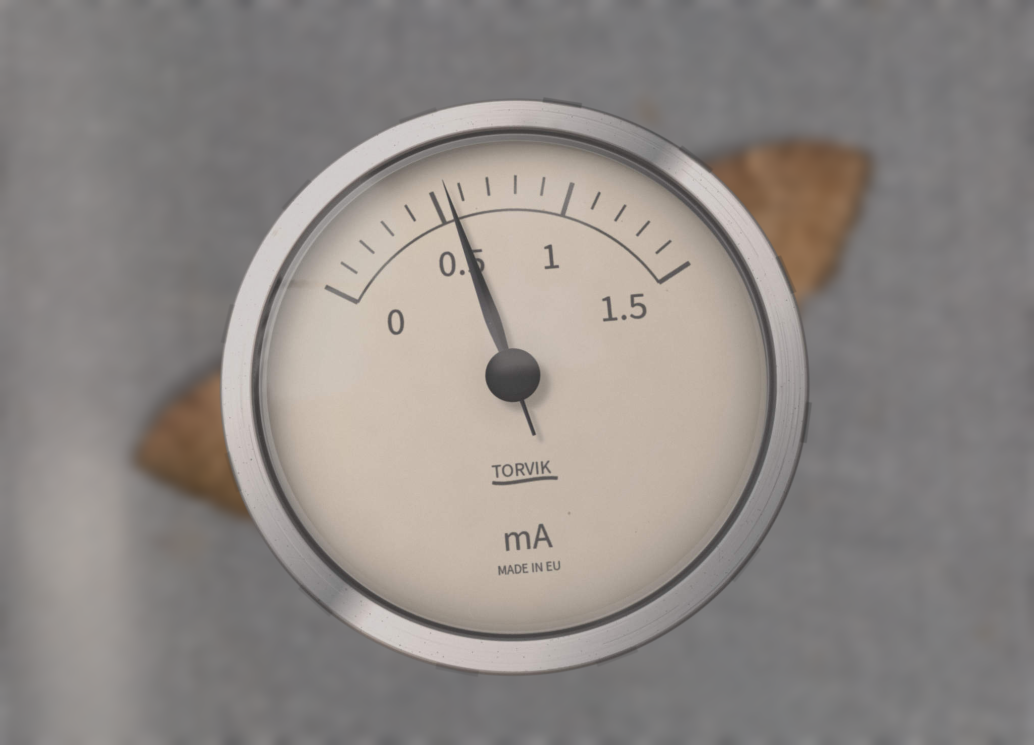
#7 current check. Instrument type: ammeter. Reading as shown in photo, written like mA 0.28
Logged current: mA 0.55
